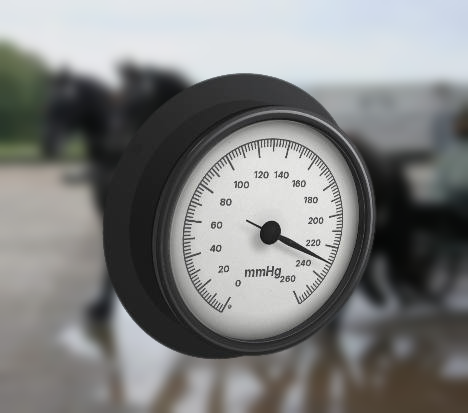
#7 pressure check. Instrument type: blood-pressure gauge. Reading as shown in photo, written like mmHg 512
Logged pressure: mmHg 230
